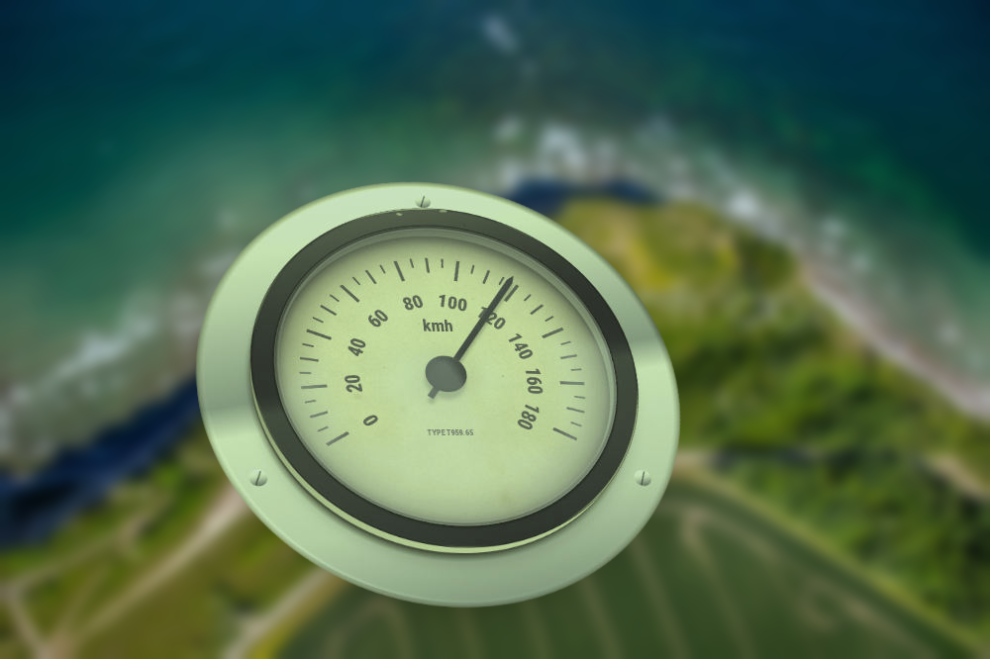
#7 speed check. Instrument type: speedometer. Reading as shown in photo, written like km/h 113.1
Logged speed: km/h 117.5
